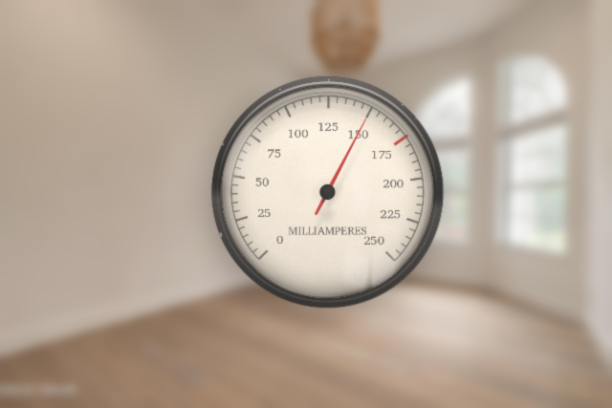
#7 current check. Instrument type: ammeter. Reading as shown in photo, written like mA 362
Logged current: mA 150
